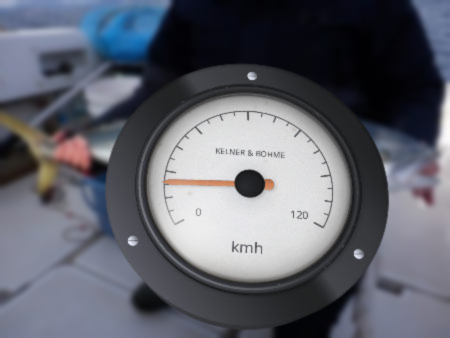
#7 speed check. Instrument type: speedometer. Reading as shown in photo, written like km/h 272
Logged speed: km/h 15
